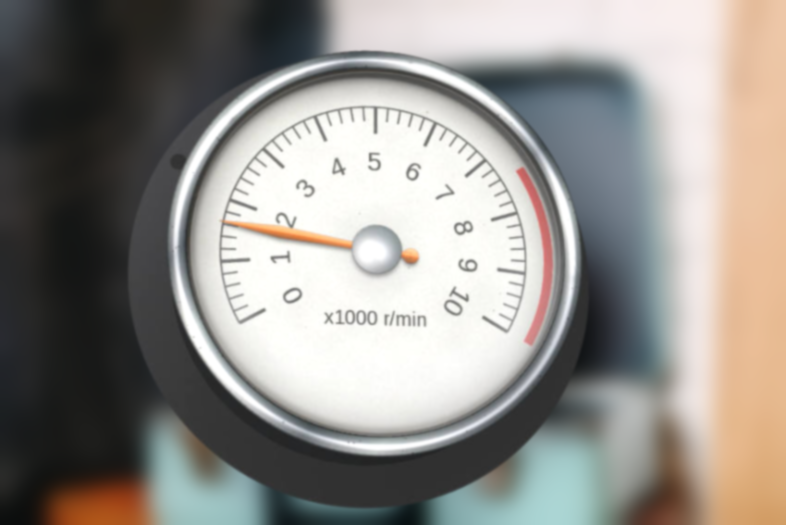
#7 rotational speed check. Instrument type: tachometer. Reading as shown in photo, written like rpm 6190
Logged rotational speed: rpm 1600
